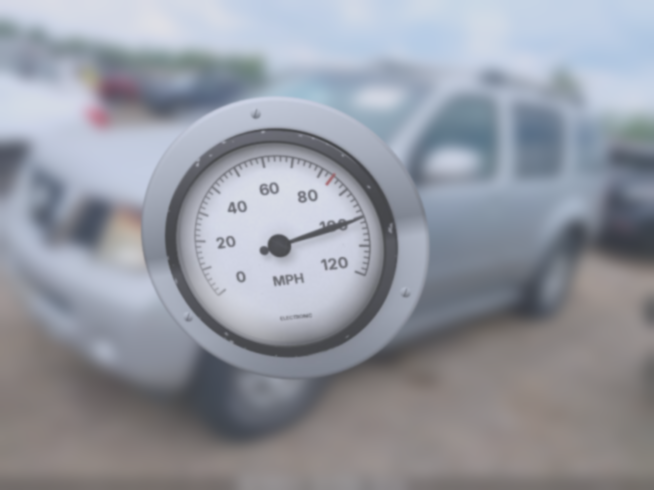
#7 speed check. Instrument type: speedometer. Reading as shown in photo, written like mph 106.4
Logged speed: mph 100
